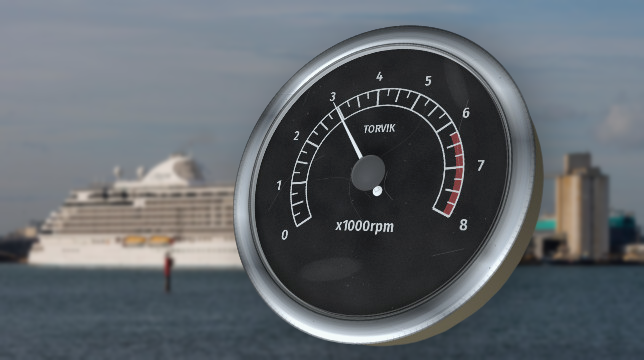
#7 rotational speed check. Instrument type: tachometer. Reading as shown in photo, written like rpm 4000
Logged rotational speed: rpm 3000
